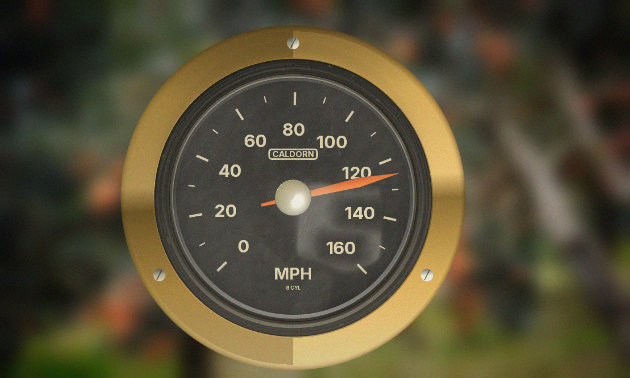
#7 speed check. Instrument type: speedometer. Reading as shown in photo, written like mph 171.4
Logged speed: mph 125
